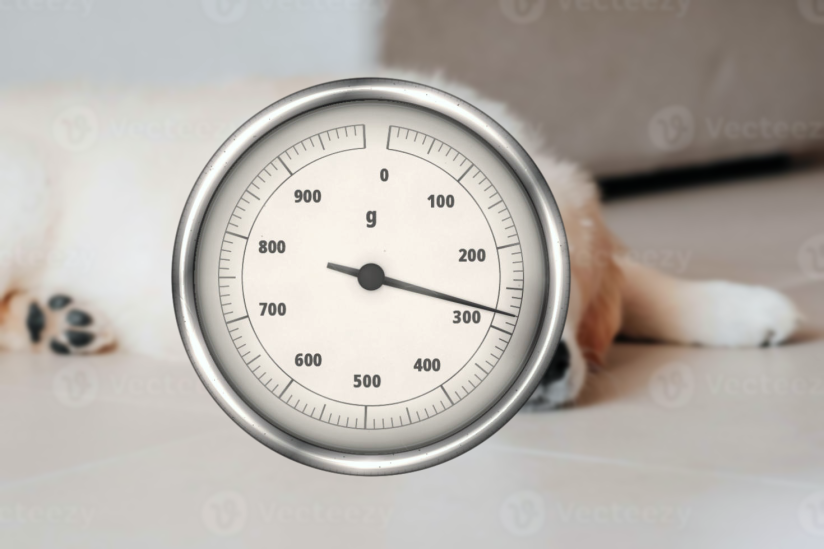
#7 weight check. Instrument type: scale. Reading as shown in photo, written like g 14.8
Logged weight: g 280
